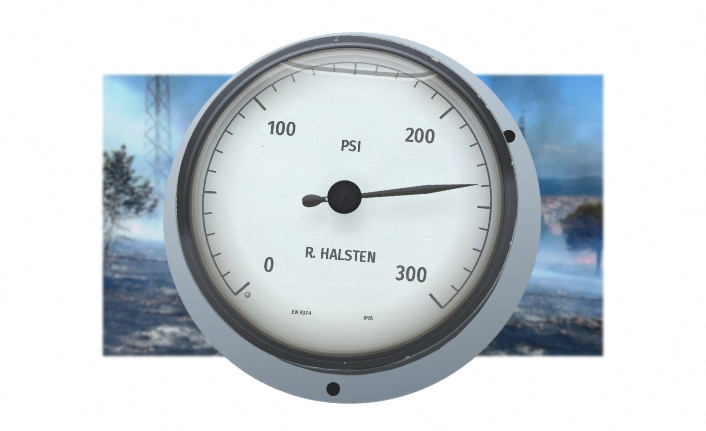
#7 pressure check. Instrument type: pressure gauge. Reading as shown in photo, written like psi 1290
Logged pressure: psi 240
